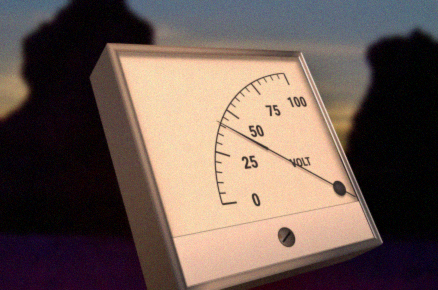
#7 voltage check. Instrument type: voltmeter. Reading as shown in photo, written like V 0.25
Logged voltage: V 40
